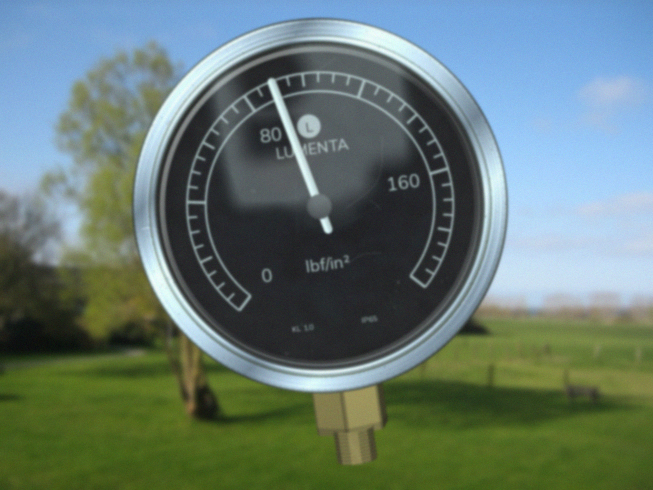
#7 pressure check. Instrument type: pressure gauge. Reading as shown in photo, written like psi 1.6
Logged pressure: psi 90
